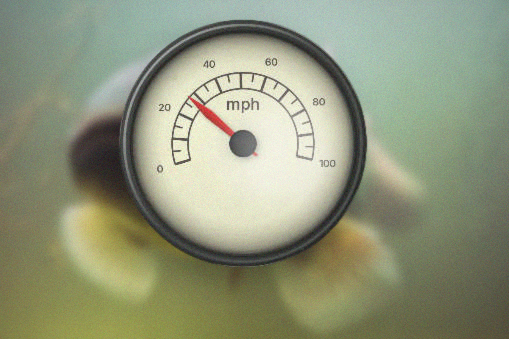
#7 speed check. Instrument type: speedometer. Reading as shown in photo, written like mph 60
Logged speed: mph 27.5
